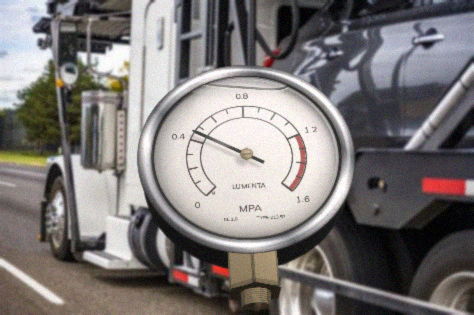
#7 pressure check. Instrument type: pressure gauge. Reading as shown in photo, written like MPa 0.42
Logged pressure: MPa 0.45
